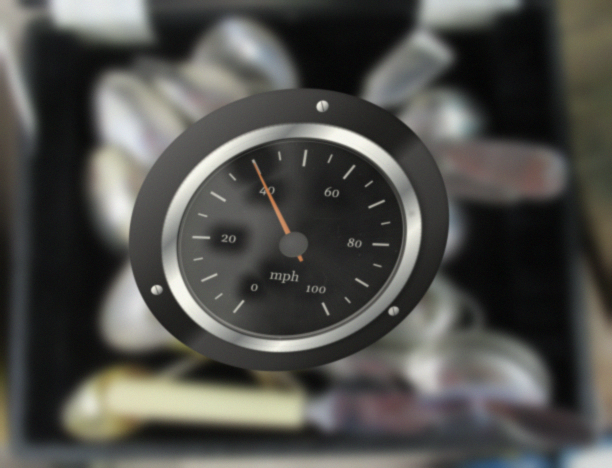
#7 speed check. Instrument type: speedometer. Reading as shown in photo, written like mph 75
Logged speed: mph 40
